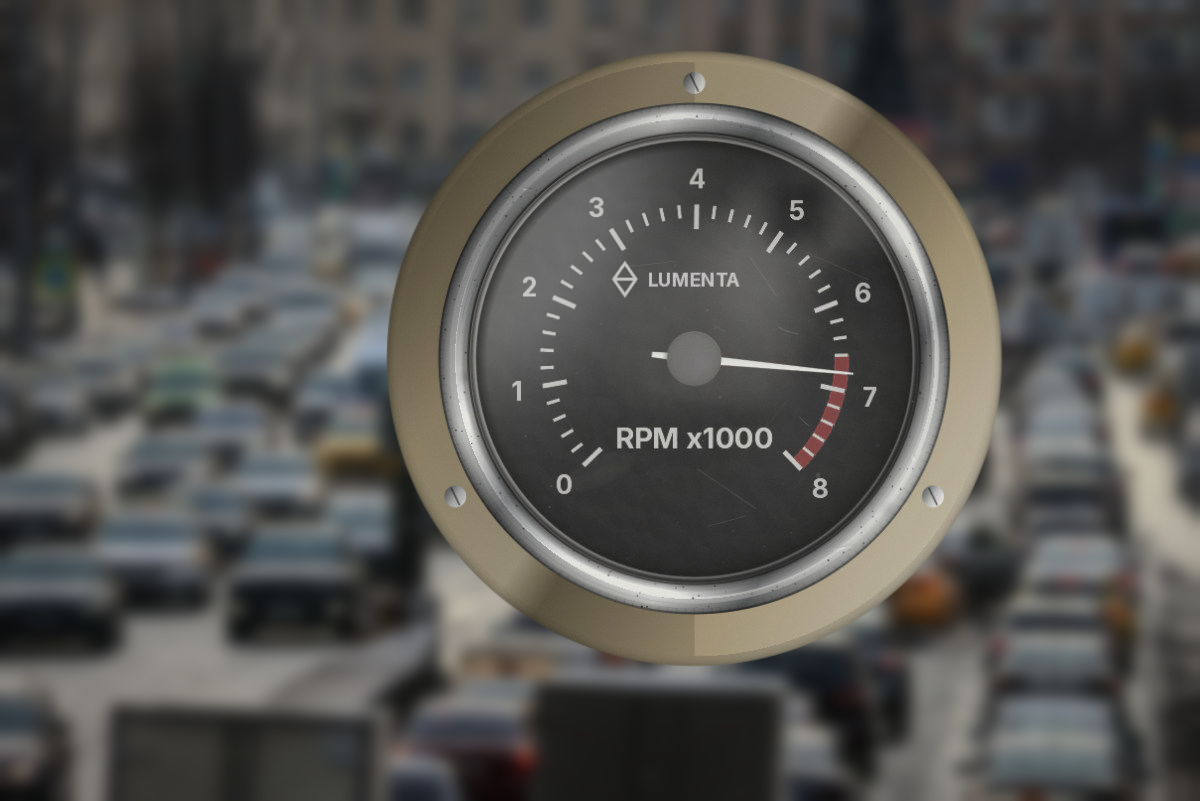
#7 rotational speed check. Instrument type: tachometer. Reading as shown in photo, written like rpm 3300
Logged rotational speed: rpm 6800
